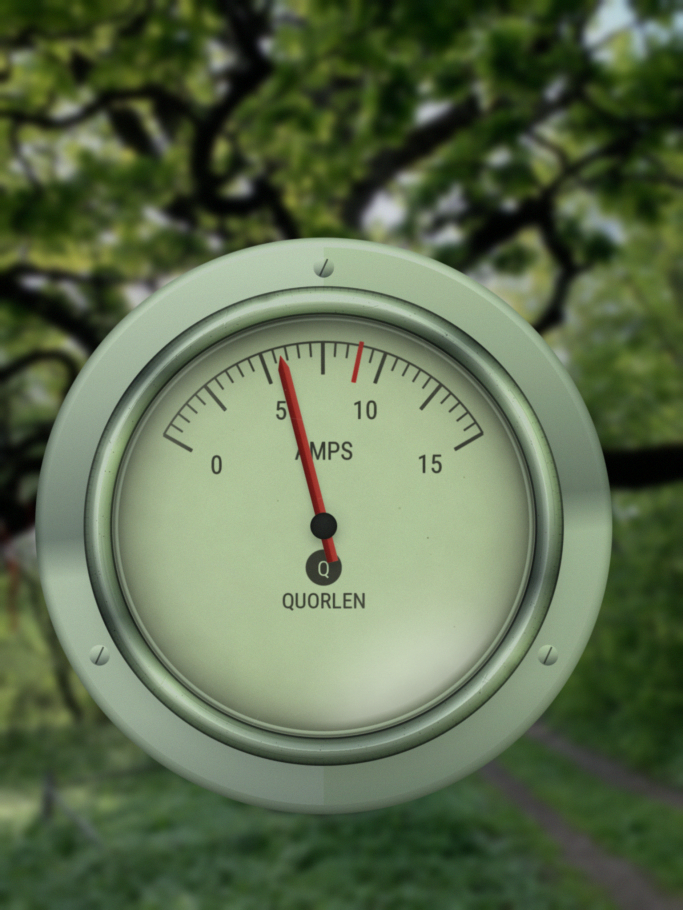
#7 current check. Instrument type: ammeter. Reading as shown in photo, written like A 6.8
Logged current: A 5.75
